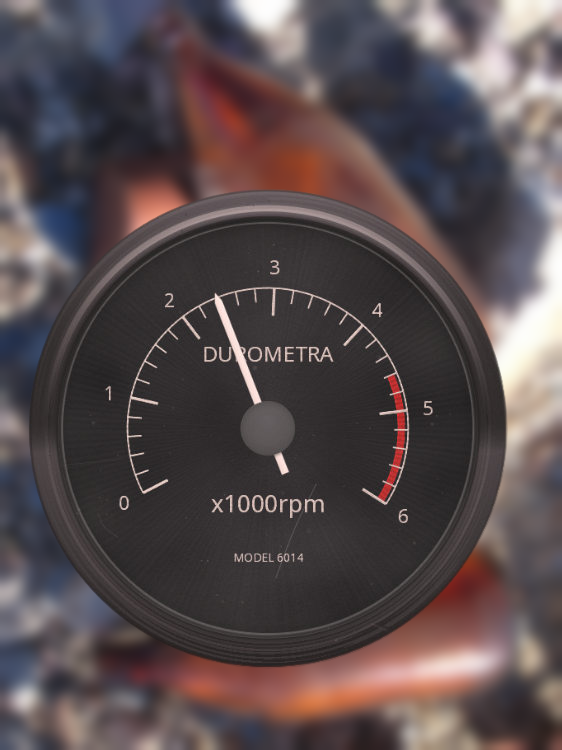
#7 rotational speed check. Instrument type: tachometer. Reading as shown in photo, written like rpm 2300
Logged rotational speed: rpm 2400
